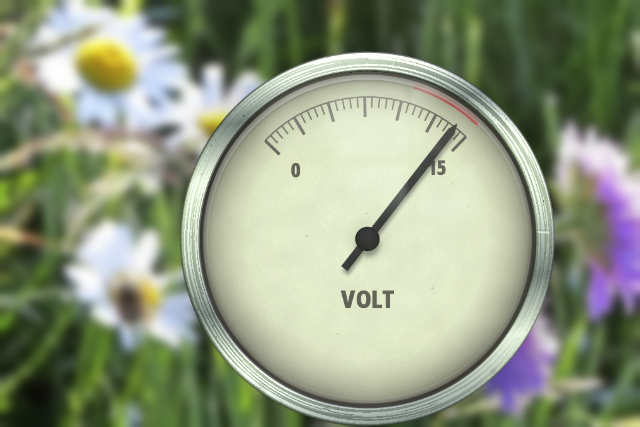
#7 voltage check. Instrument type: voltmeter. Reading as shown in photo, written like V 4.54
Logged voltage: V 14
